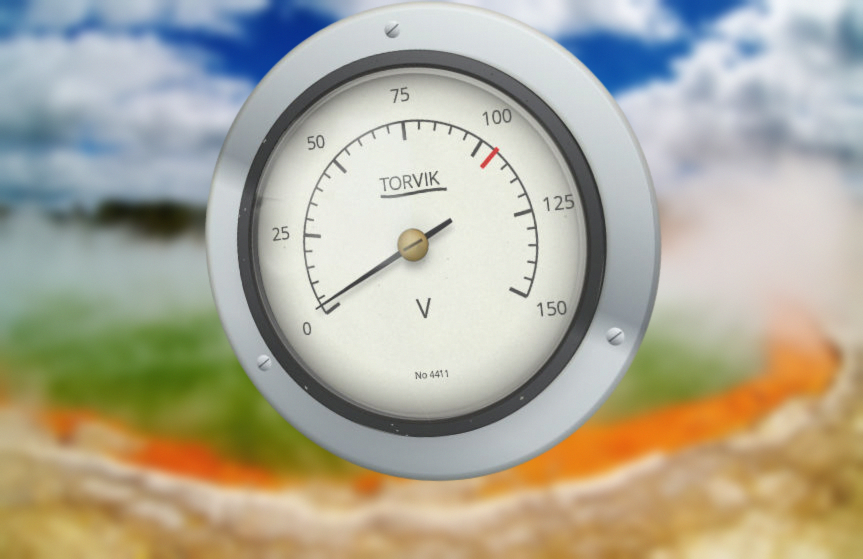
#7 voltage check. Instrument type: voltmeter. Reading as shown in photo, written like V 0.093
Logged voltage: V 2.5
